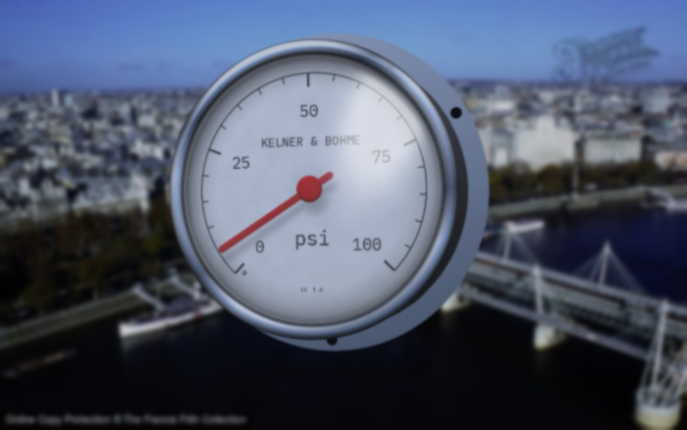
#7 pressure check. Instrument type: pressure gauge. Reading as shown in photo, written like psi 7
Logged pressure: psi 5
